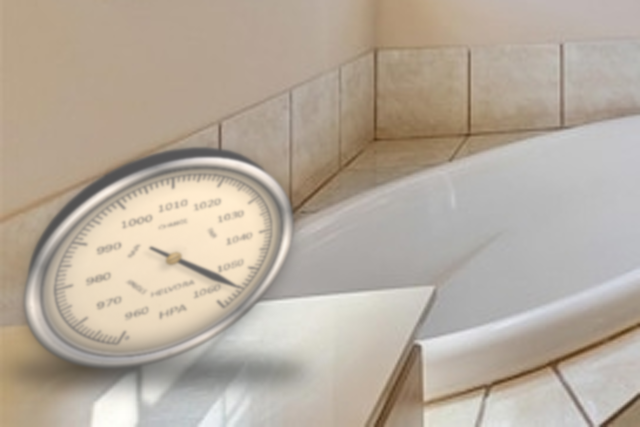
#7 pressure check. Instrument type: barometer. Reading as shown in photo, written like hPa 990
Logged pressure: hPa 1055
